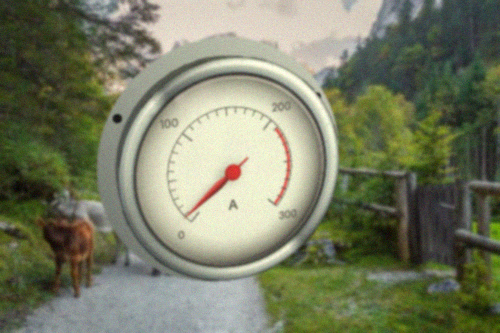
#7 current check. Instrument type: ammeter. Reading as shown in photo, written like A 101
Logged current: A 10
